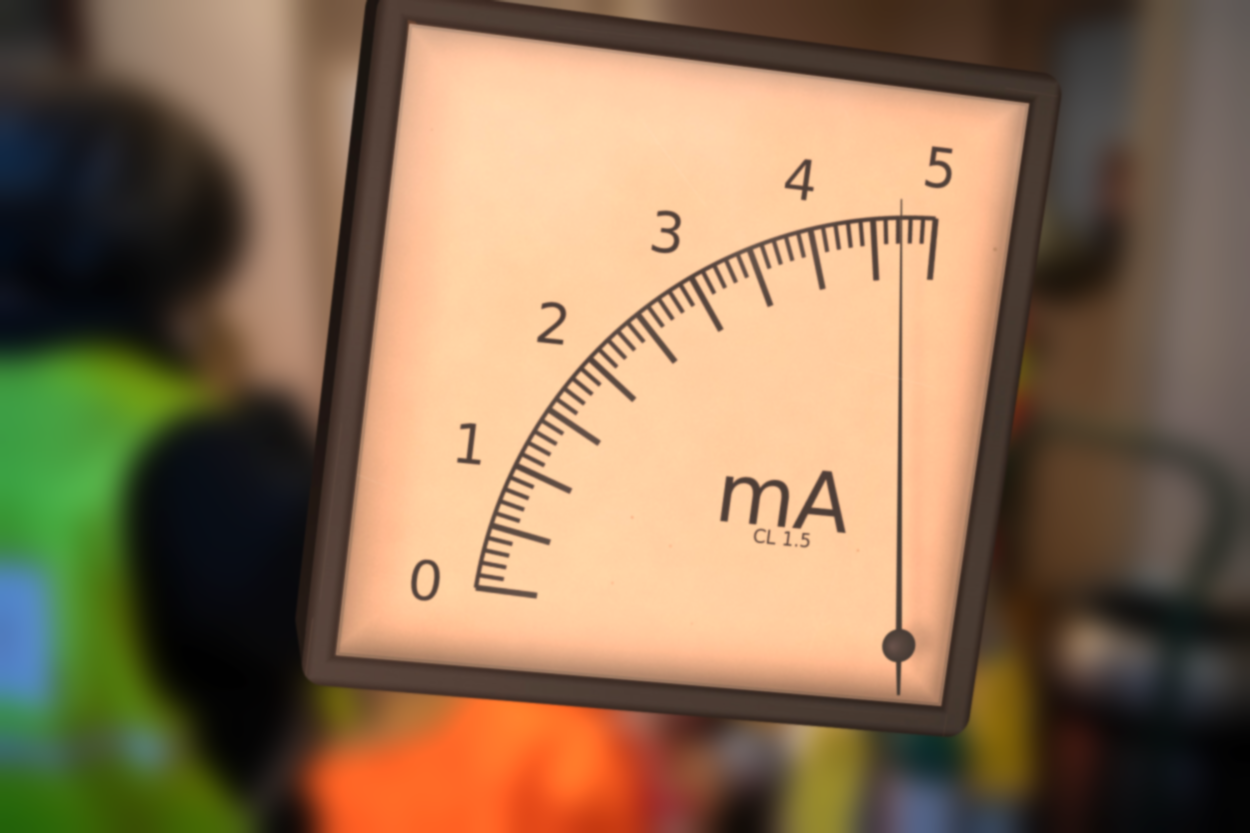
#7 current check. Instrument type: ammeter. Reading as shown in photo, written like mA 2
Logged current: mA 4.7
